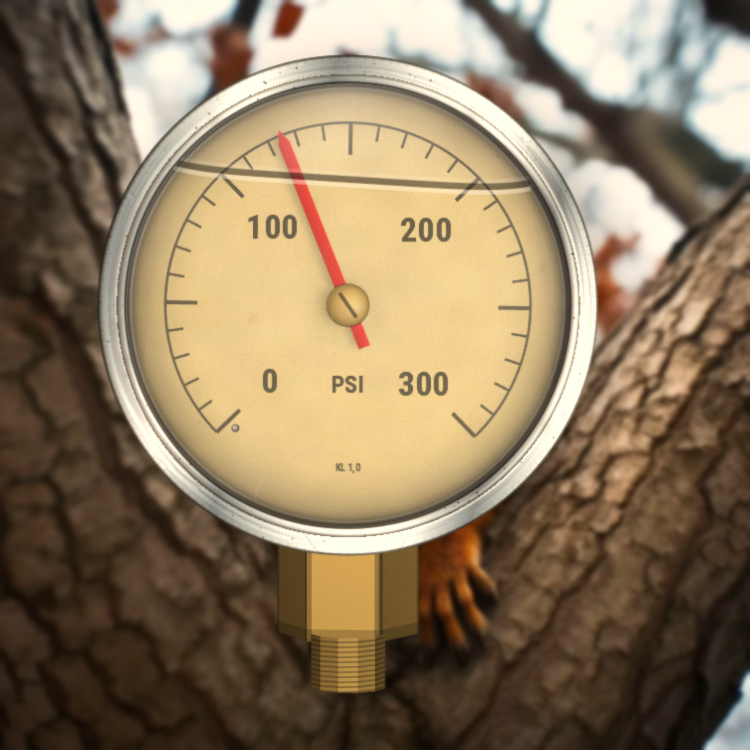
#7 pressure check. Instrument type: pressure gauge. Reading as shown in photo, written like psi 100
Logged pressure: psi 125
